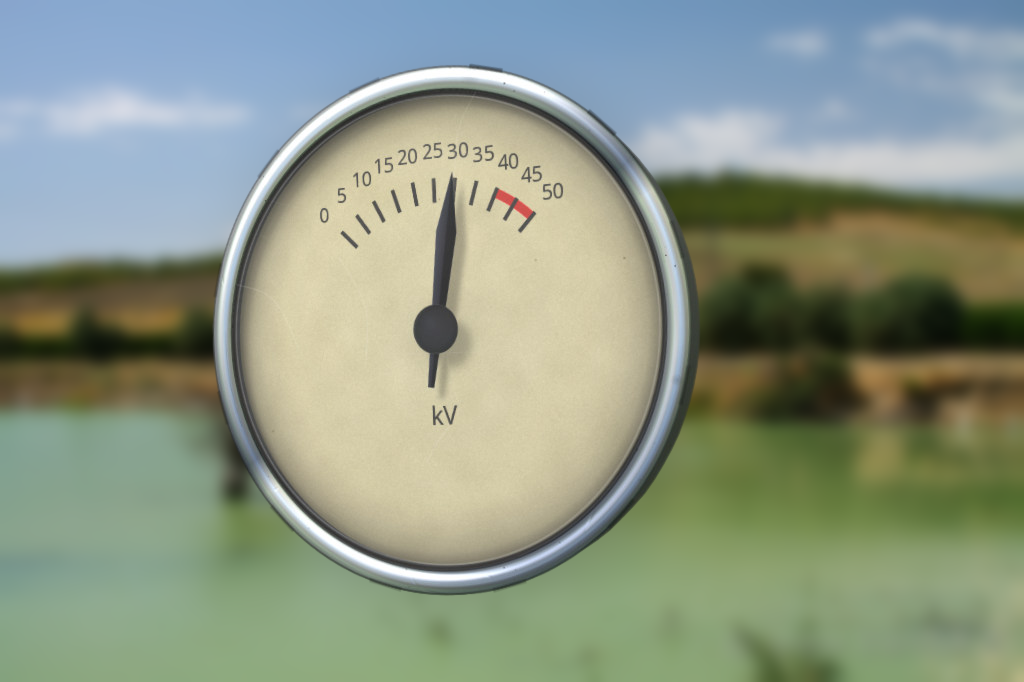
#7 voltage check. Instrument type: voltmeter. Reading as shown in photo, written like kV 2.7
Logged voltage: kV 30
